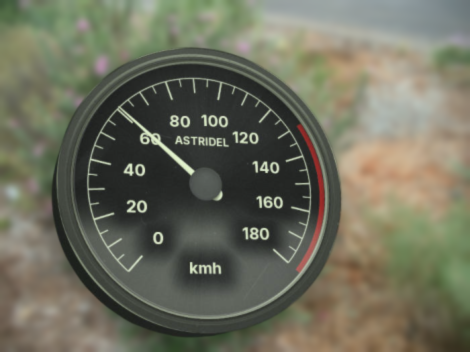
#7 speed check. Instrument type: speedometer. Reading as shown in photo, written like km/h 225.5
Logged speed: km/h 60
